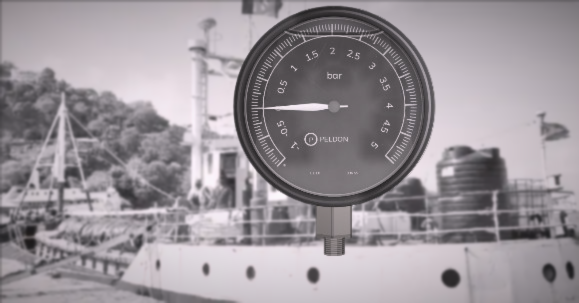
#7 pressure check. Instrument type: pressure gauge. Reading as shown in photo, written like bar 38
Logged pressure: bar 0
